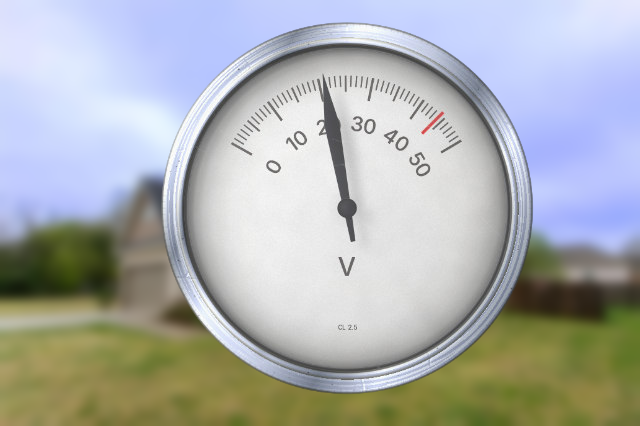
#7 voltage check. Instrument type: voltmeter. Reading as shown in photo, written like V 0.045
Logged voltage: V 21
